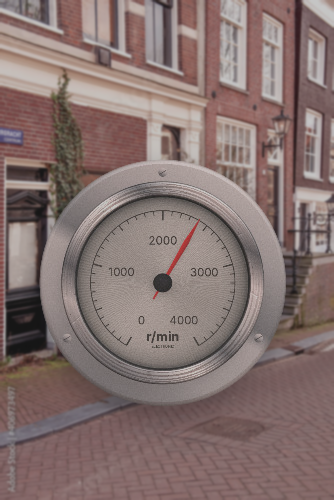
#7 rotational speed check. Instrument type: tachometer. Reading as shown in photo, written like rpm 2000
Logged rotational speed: rpm 2400
